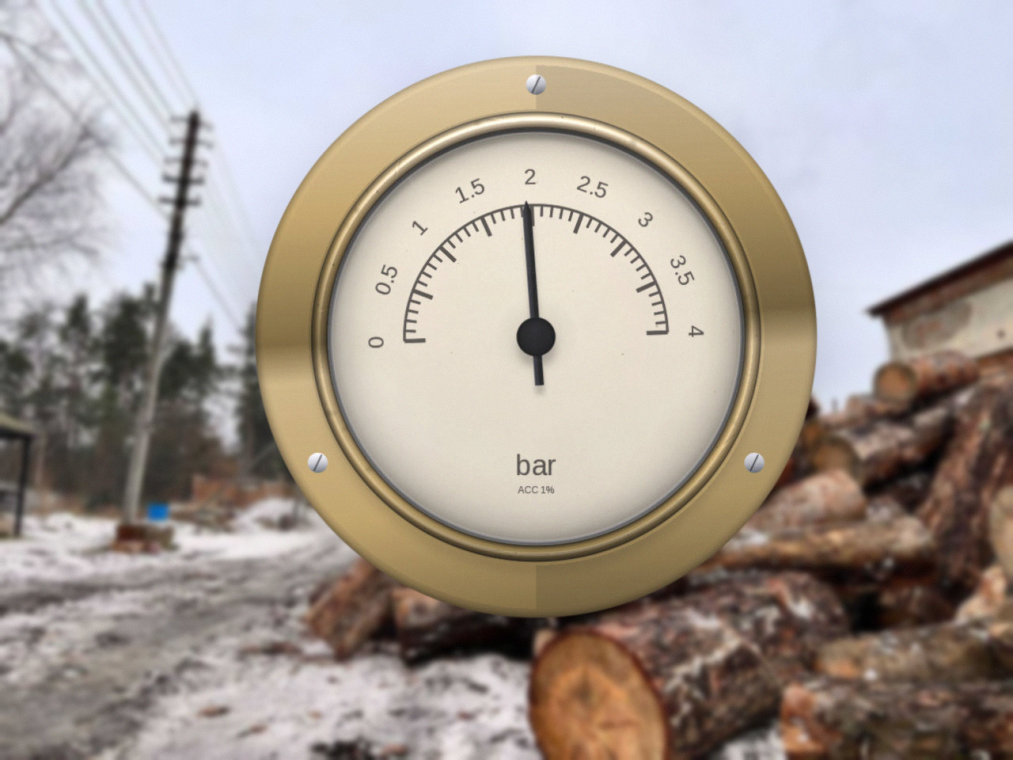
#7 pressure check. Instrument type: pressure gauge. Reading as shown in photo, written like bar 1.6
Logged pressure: bar 1.95
